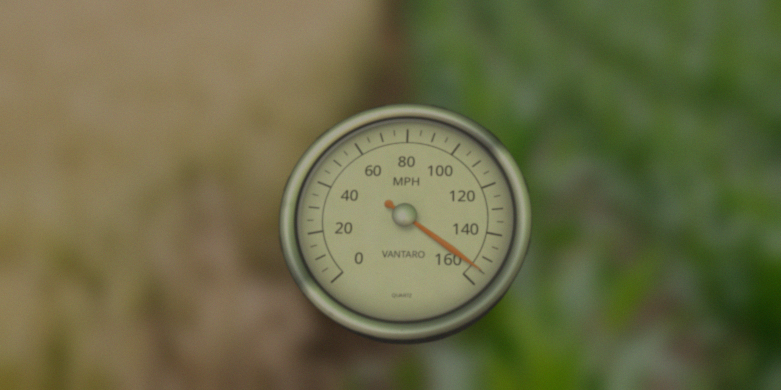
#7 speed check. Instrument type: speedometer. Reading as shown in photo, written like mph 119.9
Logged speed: mph 155
